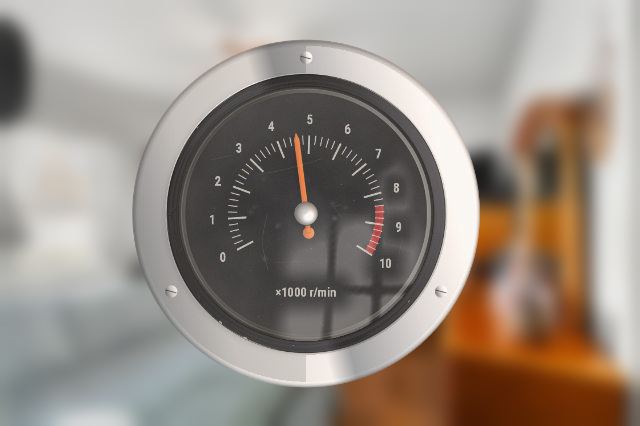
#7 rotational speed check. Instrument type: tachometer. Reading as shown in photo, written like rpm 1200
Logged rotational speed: rpm 4600
